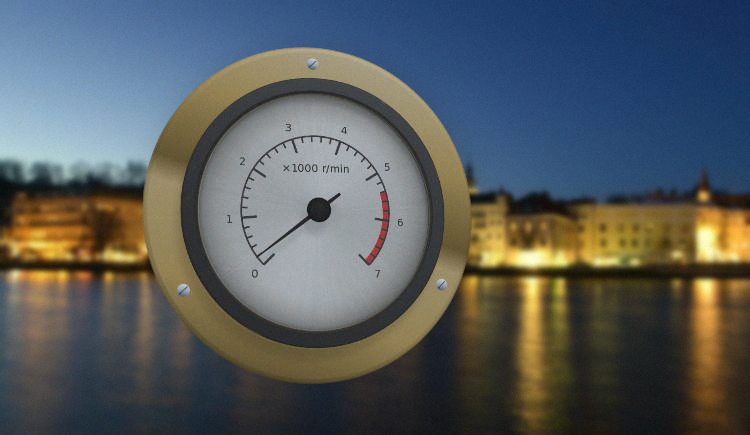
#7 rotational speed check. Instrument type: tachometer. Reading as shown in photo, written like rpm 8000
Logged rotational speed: rpm 200
